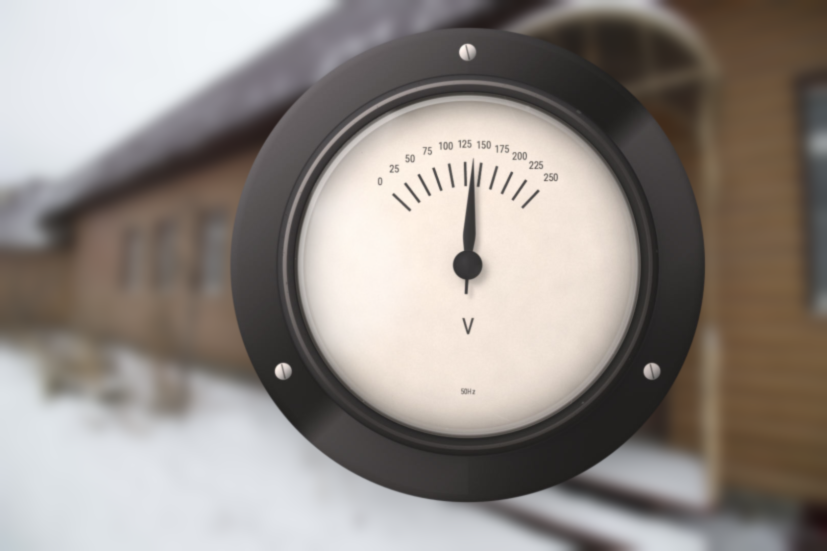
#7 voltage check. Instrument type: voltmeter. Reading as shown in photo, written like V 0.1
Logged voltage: V 137.5
